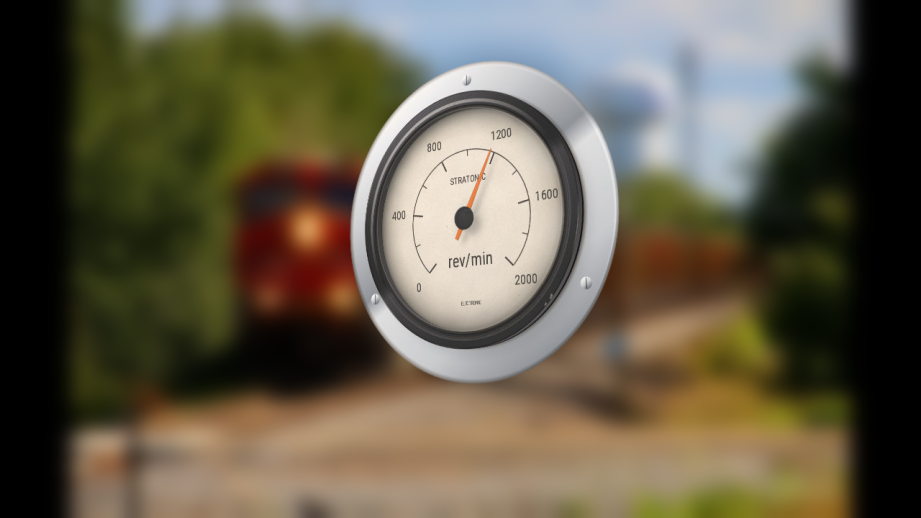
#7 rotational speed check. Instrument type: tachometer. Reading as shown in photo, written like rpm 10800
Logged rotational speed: rpm 1200
